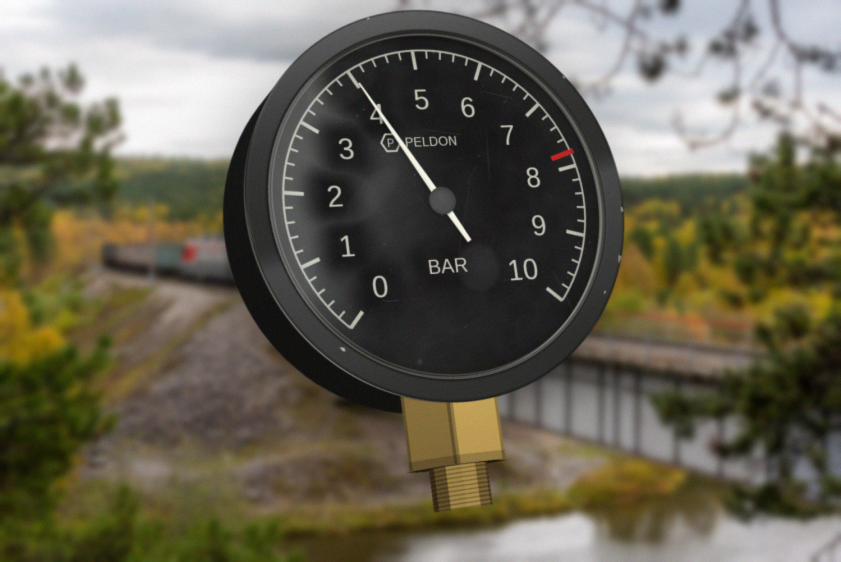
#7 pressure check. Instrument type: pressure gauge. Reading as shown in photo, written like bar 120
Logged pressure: bar 4
